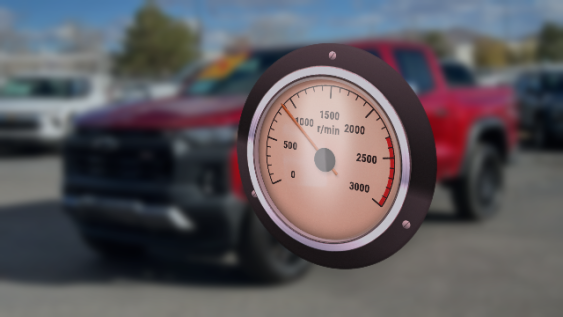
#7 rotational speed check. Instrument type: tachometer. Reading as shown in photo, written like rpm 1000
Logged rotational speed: rpm 900
